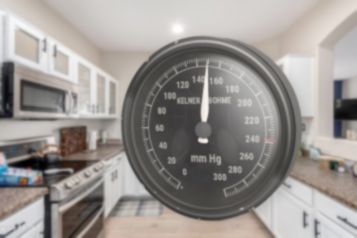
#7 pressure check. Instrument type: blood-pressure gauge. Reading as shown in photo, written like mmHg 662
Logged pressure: mmHg 150
